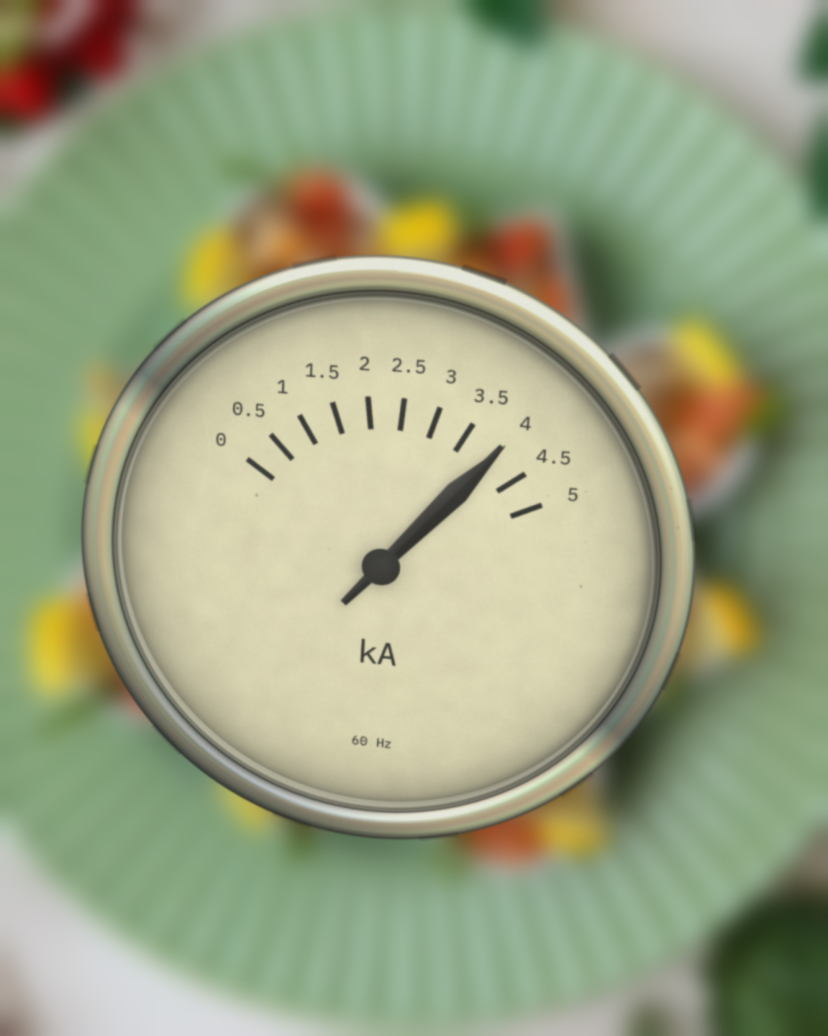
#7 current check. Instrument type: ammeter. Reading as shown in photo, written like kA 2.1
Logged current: kA 4
